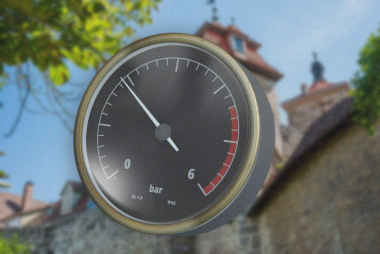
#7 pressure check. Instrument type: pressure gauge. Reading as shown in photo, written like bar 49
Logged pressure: bar 1.9
